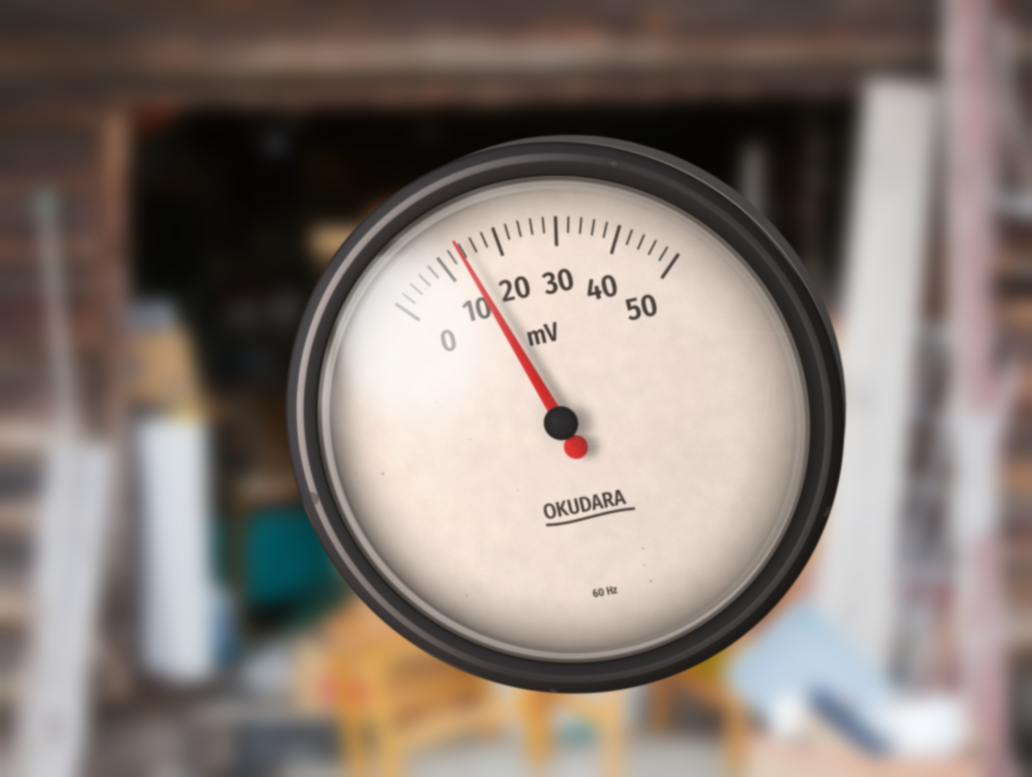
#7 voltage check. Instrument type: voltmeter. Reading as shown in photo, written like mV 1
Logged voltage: mV 14
